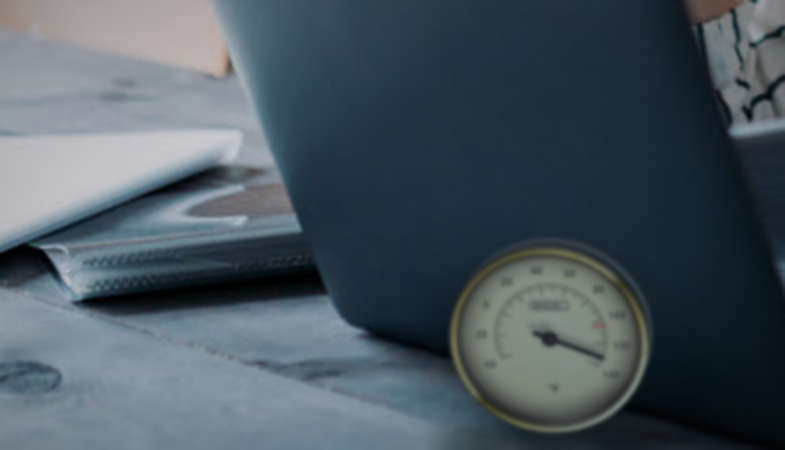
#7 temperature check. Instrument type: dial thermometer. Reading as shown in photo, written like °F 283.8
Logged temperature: °F 130
